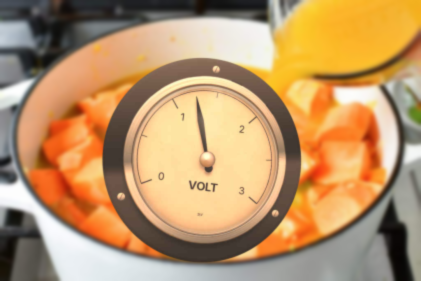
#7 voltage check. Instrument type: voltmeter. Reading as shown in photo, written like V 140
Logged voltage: V 1.25
